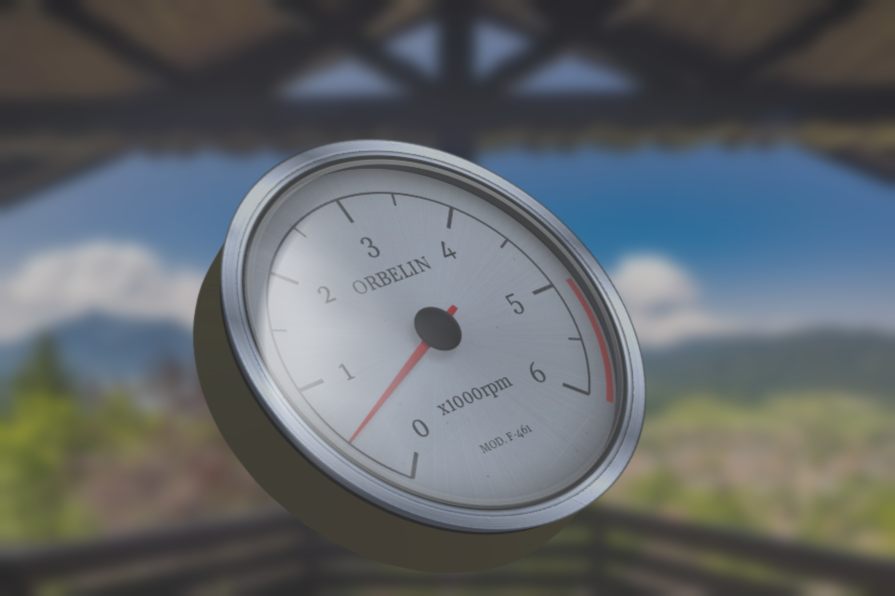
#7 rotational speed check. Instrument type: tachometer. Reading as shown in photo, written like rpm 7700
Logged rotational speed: rpm 500
